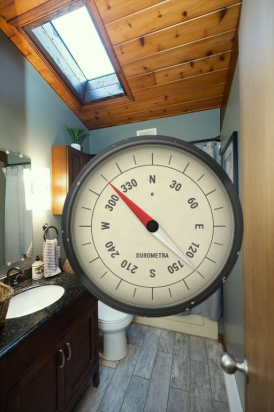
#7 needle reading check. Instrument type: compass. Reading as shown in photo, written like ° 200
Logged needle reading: ° 315
